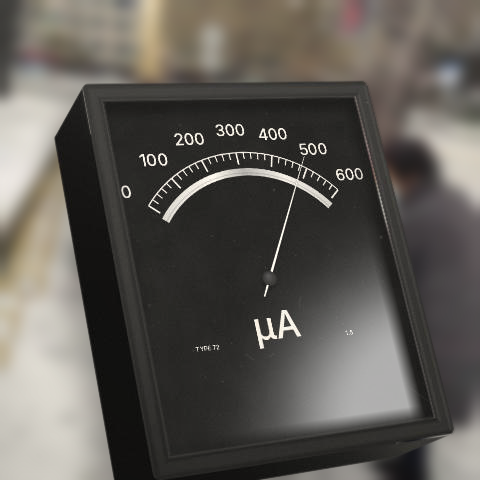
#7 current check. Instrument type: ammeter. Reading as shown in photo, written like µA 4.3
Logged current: µA 480
